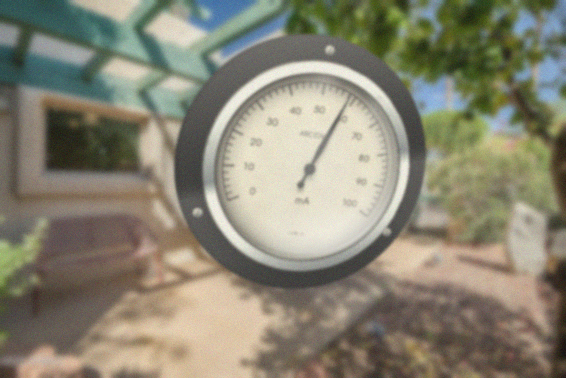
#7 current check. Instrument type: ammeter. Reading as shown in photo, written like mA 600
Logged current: mA 58
